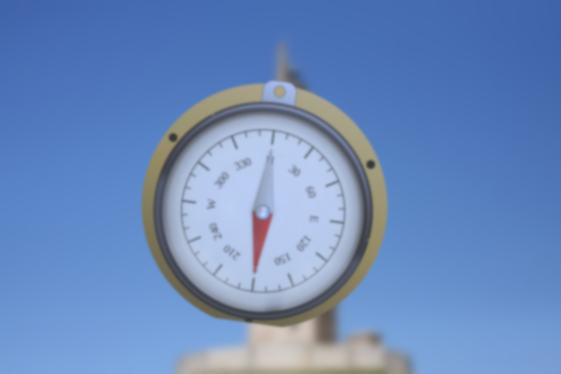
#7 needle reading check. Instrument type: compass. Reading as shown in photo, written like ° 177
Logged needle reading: ° 180
